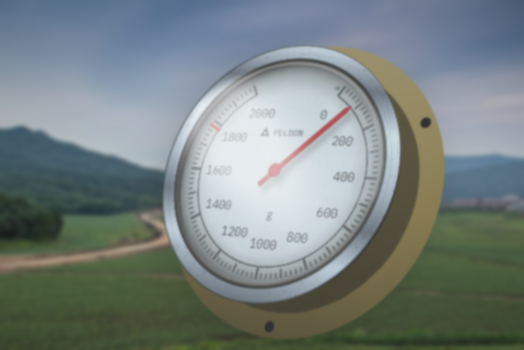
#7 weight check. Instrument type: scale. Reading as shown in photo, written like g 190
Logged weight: g 100
